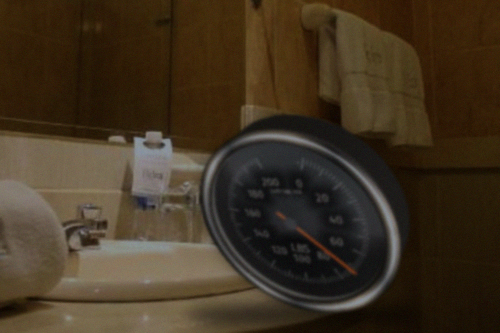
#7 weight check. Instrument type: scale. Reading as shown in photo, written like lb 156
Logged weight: lb 70
